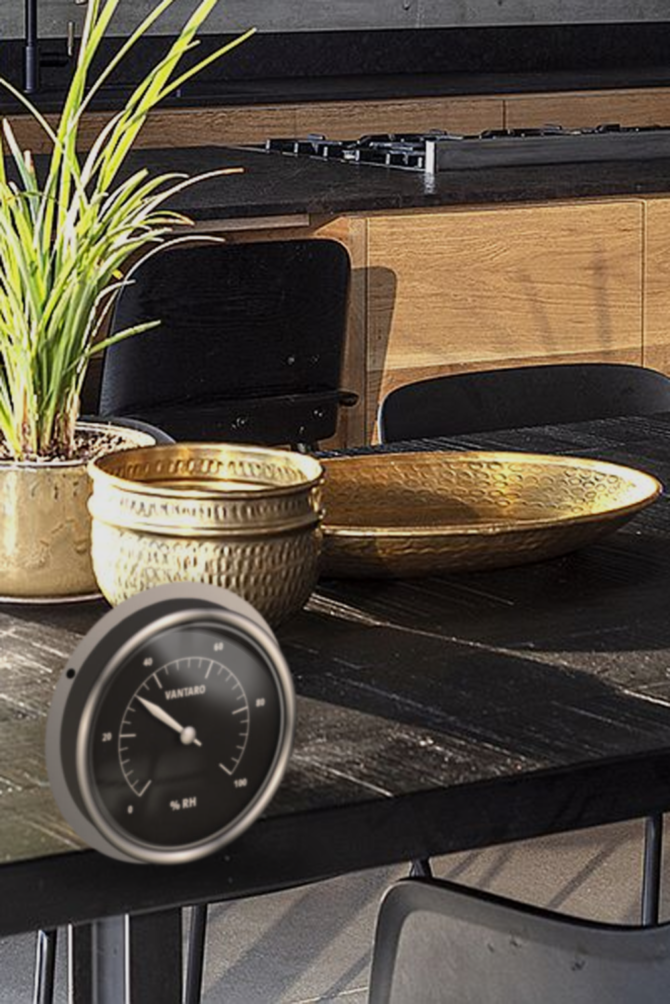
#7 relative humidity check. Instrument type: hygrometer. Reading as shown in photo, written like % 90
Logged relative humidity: % 32
